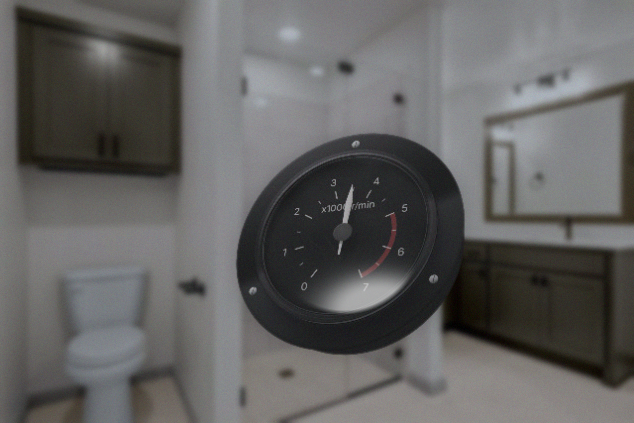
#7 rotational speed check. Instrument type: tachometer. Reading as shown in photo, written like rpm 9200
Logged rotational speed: rpm 3500
